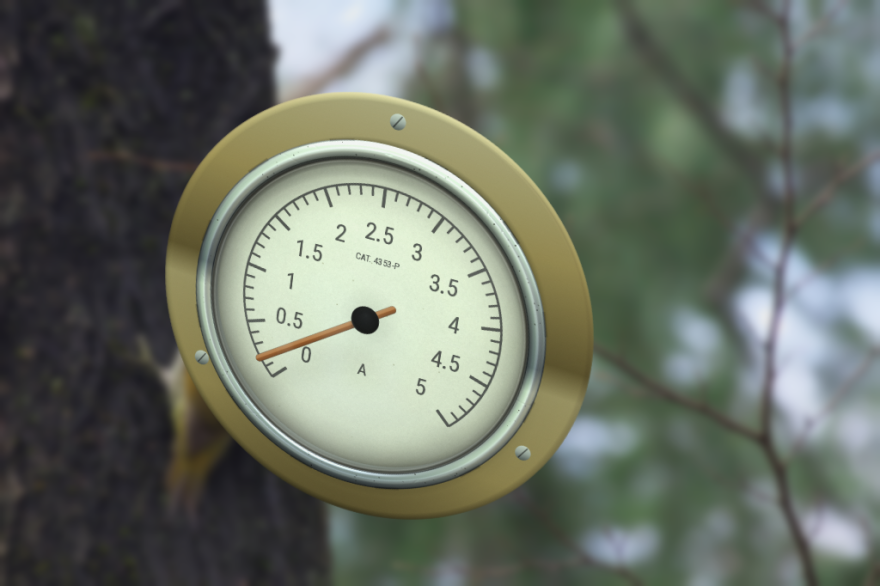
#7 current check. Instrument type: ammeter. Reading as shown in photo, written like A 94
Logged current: A 0.2
